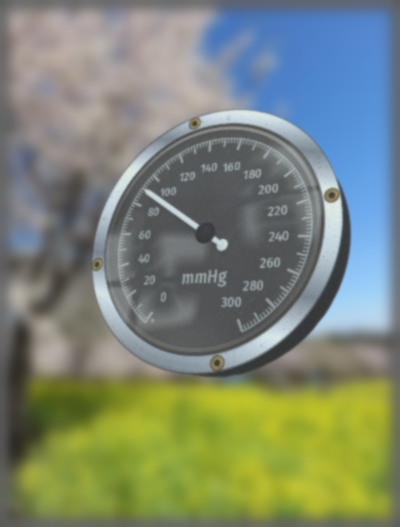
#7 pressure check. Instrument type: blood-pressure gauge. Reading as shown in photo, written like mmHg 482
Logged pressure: mmHg 90
